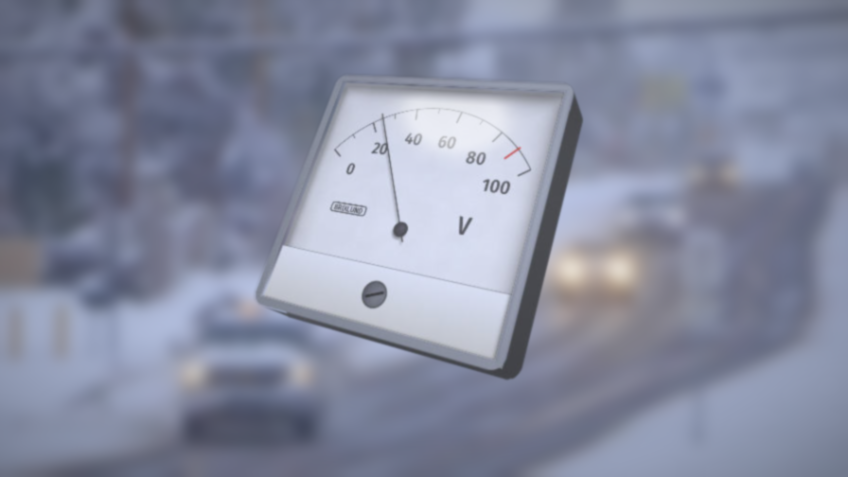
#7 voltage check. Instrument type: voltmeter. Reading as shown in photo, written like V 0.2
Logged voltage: V 25
